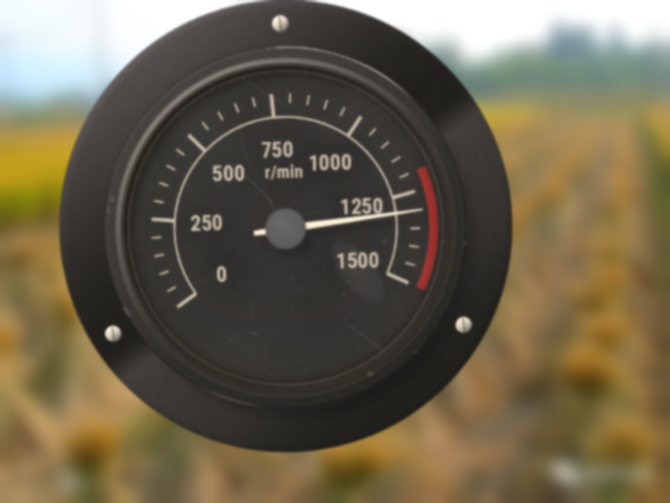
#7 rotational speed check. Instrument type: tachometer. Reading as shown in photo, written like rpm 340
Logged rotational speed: rpm 1300
